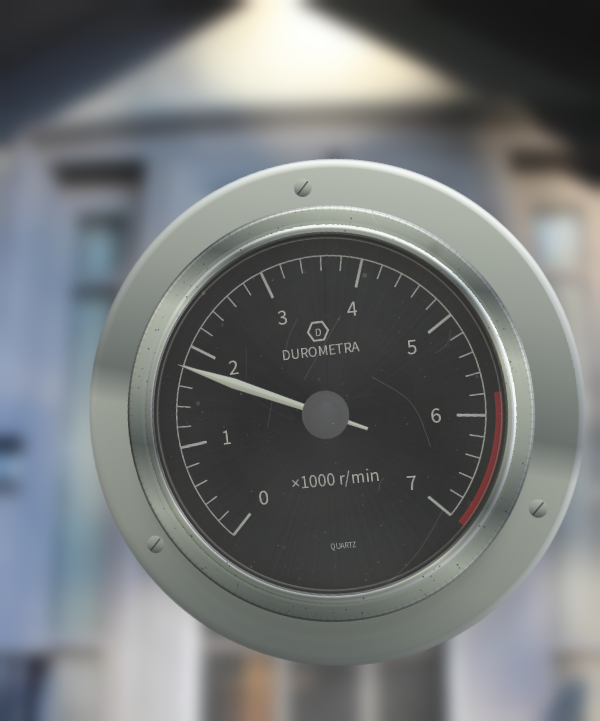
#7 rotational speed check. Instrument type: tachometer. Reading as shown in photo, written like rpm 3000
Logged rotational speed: rpm 1800
